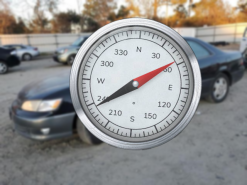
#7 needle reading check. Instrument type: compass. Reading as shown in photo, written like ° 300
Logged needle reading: ° 55
